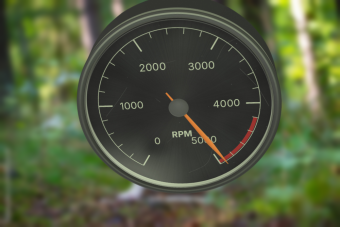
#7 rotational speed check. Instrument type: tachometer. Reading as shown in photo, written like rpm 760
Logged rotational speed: rpm 4900
